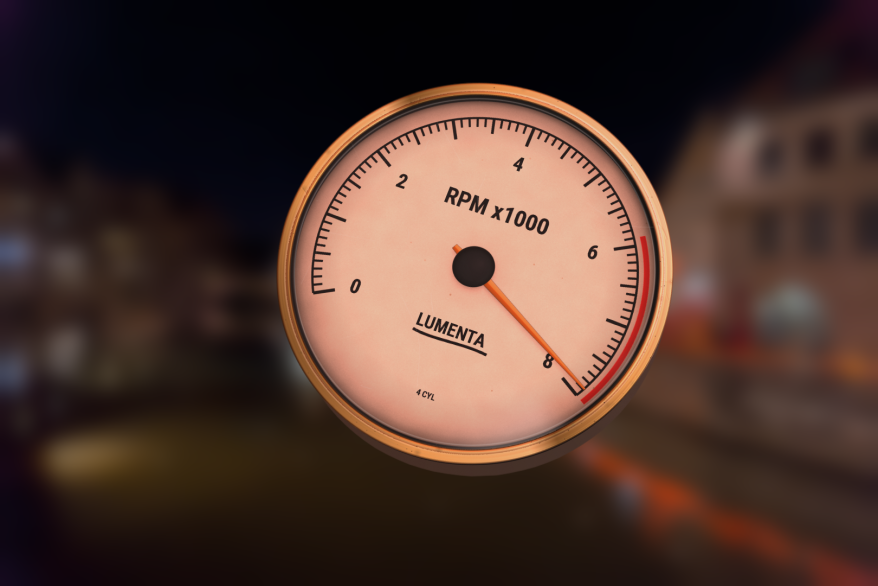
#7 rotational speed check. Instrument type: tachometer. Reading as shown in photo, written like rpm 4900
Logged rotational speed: rpm 7900
